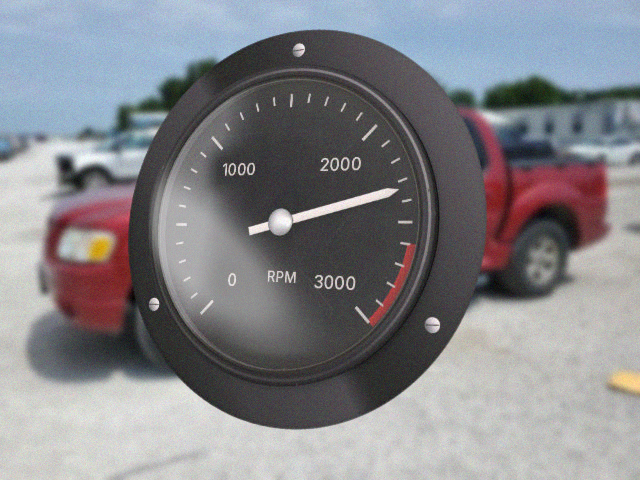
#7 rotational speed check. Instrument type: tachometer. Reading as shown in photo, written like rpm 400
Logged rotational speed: rpm 2350
